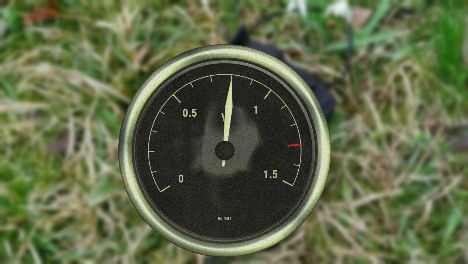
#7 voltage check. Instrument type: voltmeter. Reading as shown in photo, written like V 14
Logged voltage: V 0.8
